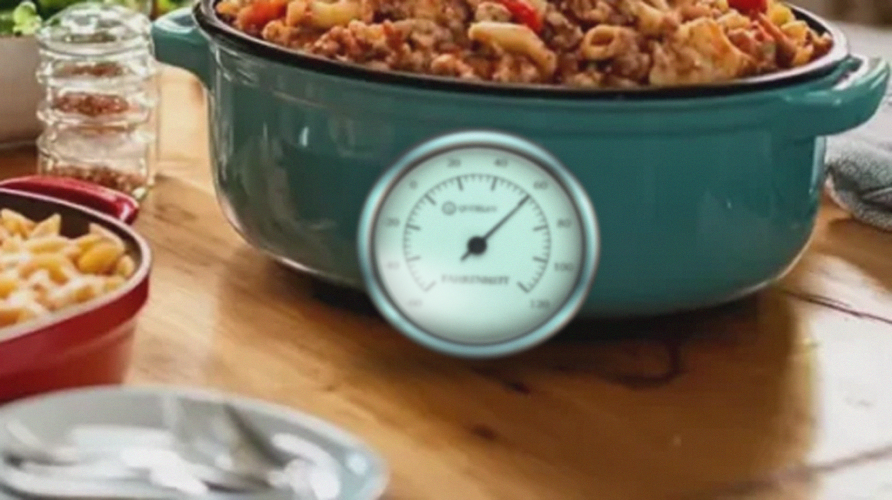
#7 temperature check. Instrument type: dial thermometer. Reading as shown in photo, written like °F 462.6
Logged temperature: °F 60
